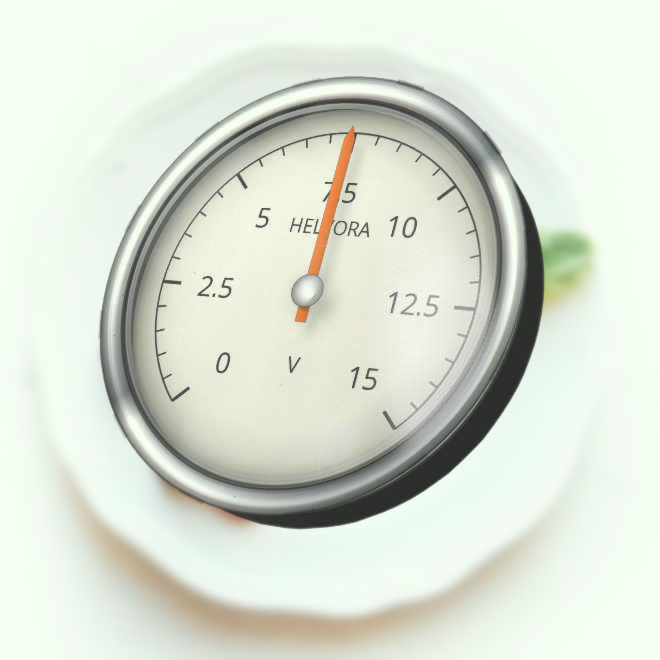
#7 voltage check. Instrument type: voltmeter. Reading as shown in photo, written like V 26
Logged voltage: V 7.5
